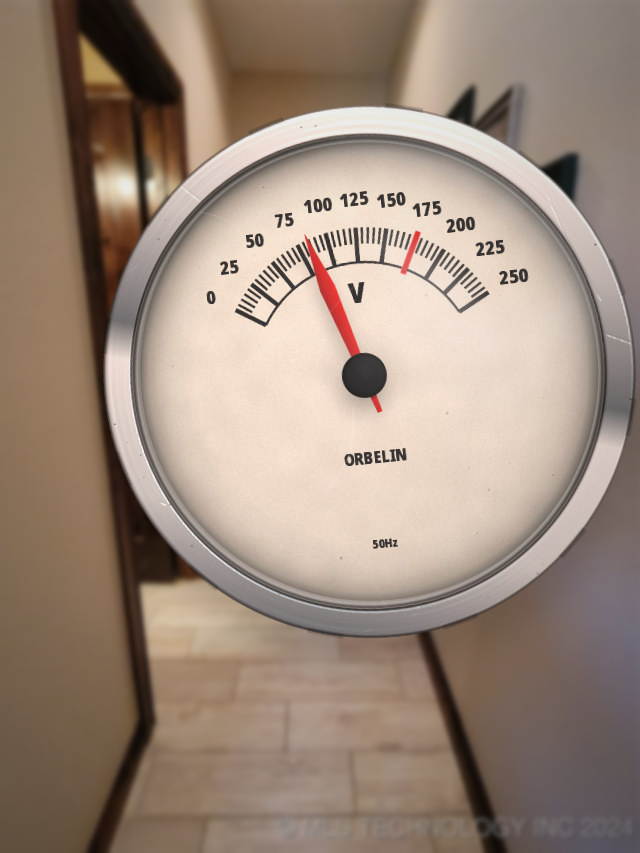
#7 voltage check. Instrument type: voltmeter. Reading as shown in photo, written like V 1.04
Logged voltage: V 85
